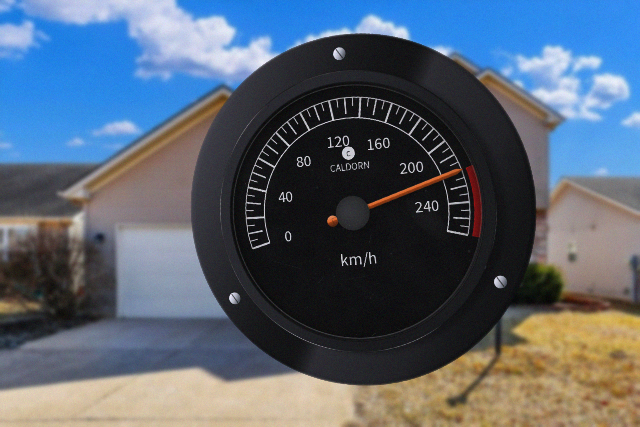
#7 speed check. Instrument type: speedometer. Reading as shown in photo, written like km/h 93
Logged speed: km/h 220
